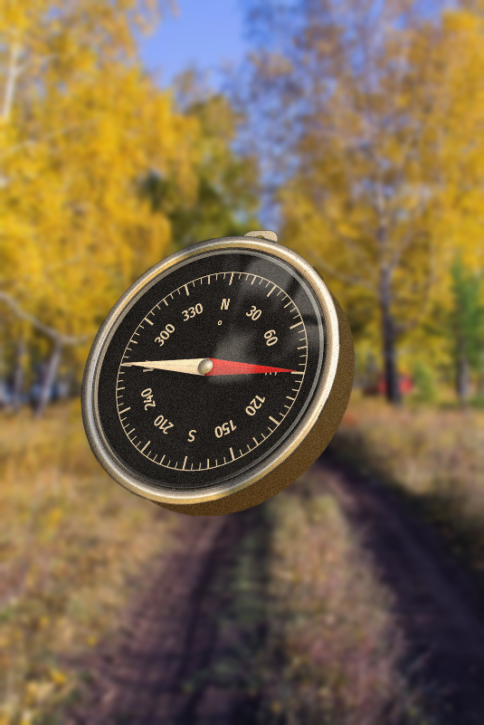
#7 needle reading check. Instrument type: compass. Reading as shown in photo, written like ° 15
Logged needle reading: ° 90
